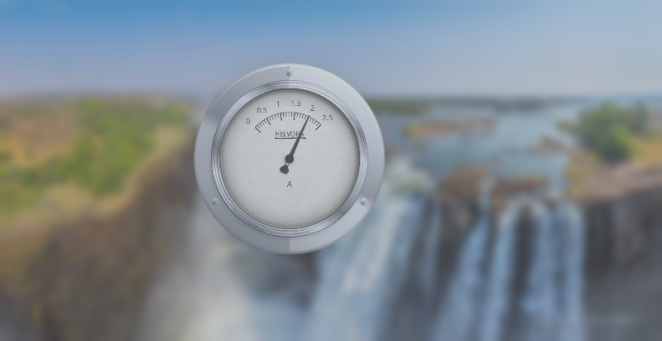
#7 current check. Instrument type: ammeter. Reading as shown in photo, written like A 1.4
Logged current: A 2
